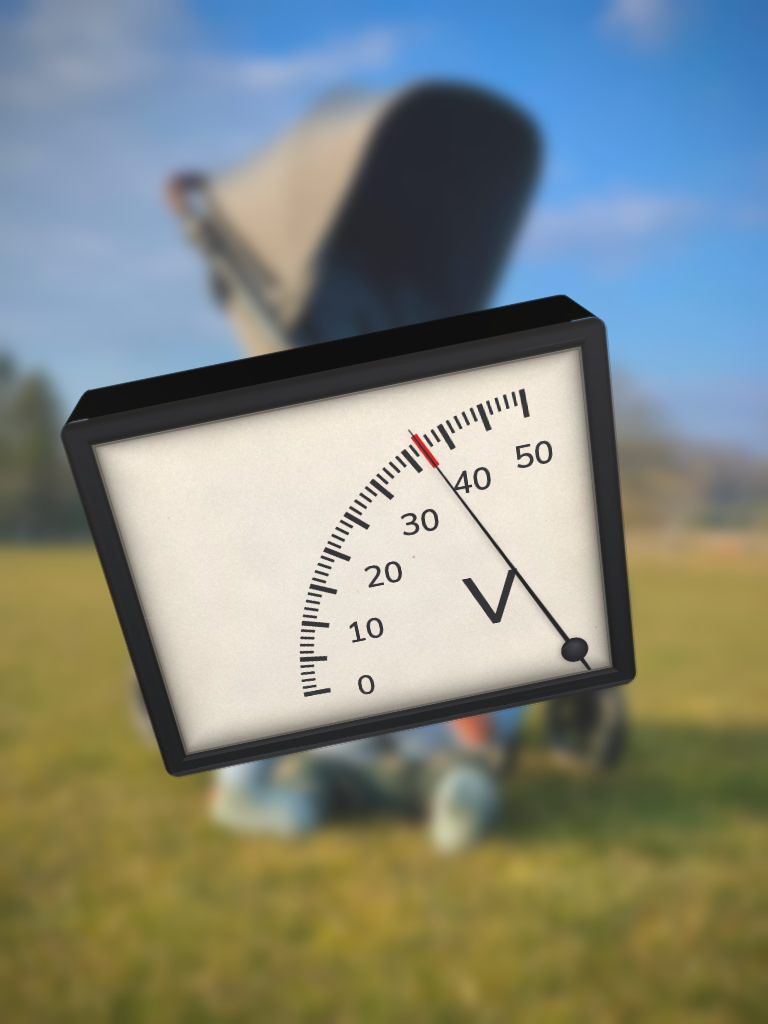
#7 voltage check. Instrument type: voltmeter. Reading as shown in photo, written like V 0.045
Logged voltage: V 37
